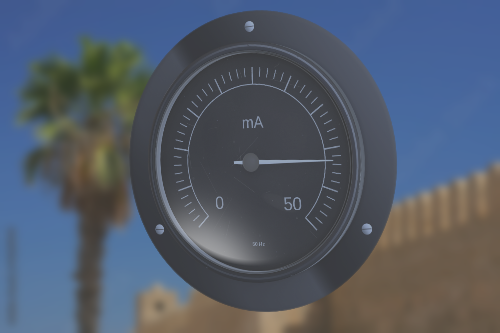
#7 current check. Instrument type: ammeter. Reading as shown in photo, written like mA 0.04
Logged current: mA 41.5
